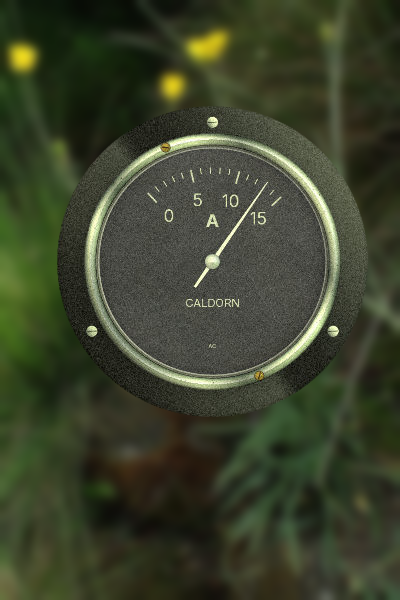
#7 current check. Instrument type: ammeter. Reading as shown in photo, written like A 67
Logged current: A 13
